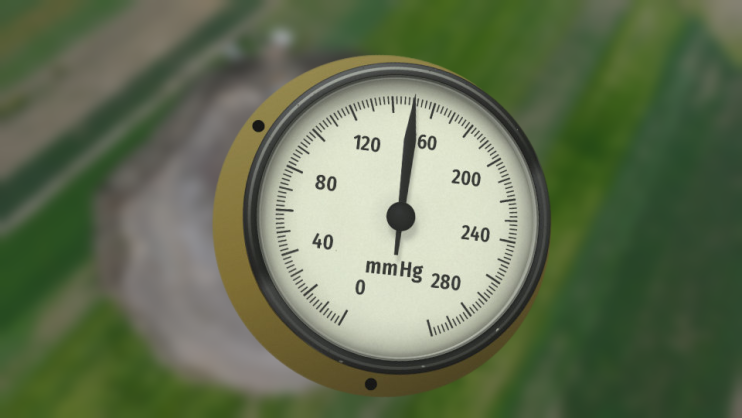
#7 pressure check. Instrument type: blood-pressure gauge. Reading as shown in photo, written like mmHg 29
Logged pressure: mmHg 150
